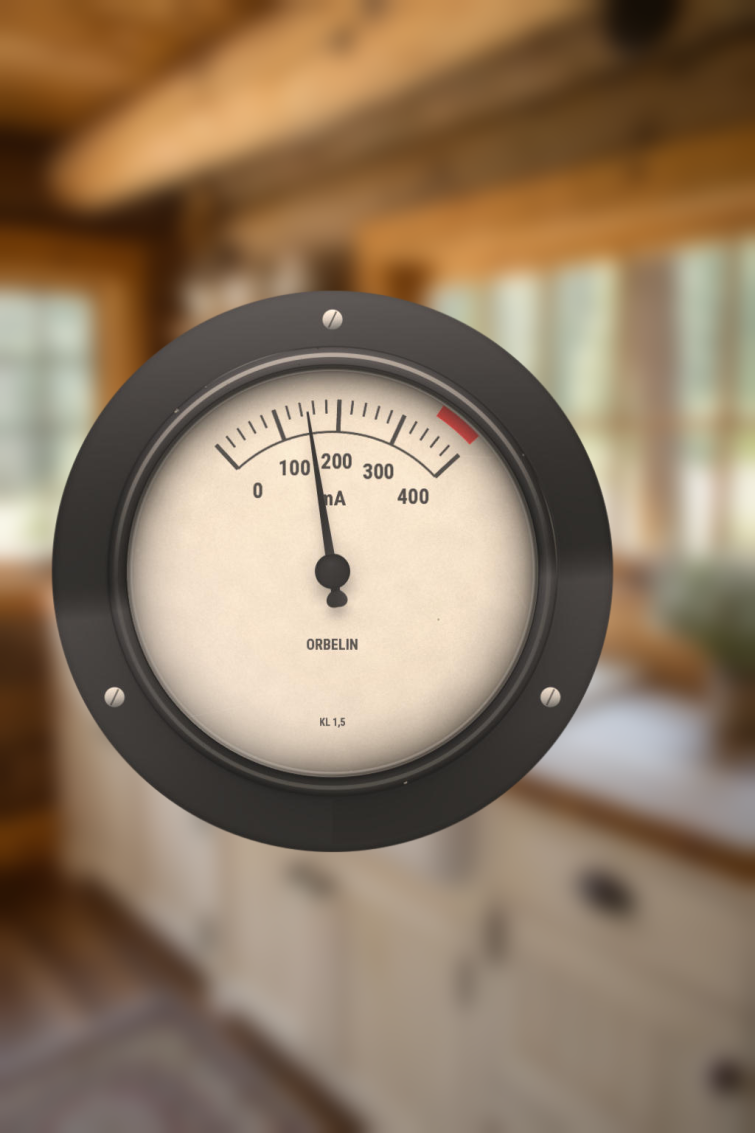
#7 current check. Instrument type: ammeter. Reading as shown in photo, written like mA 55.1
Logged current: mA 150
